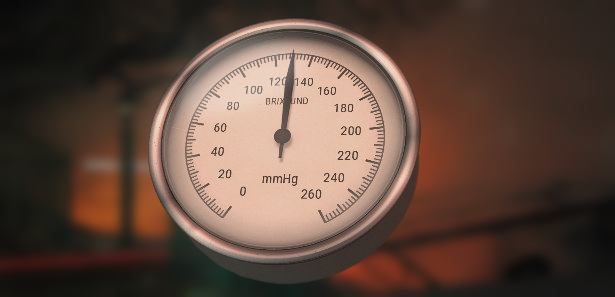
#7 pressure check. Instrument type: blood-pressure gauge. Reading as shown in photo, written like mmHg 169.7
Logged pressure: mmHg 130
